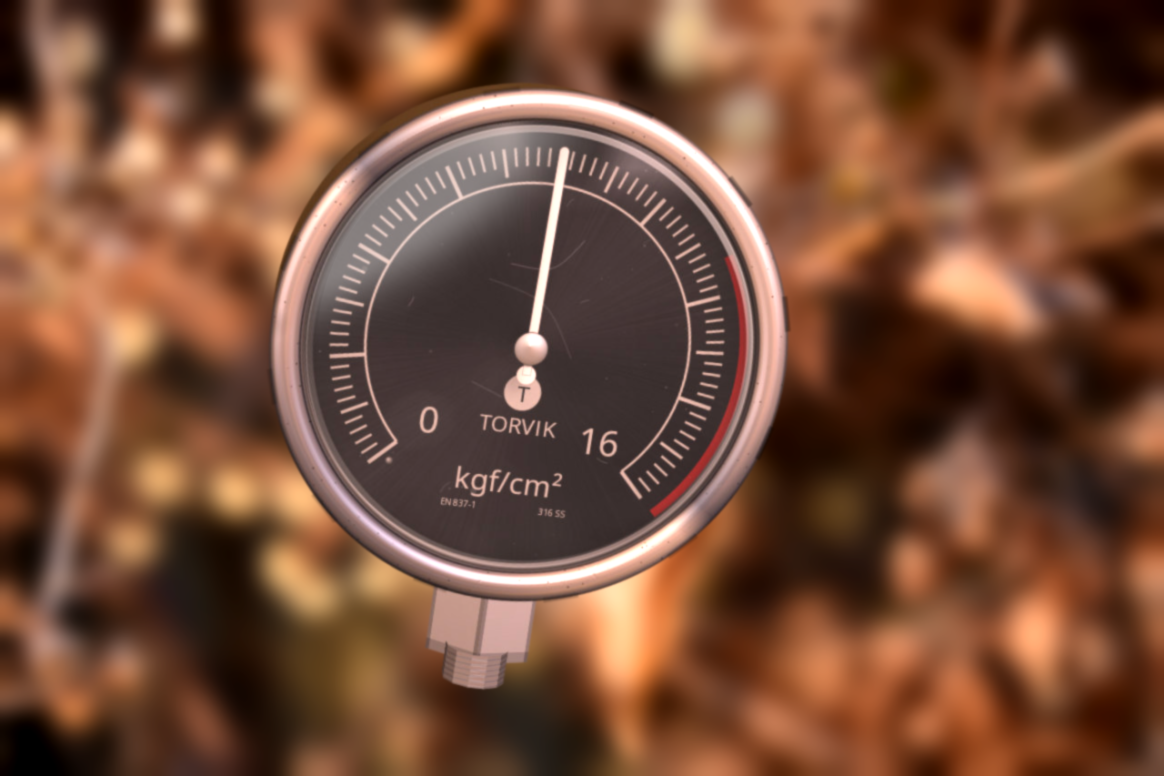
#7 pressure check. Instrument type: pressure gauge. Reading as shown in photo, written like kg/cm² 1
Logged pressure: kg/cm² 8
